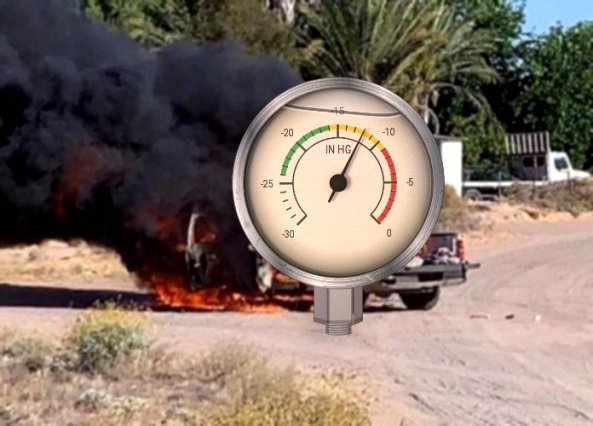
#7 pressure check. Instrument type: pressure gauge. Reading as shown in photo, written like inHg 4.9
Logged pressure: inHg -12
